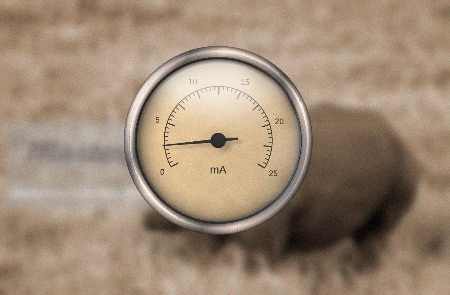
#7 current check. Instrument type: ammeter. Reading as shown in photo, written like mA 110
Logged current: mA 2.5
